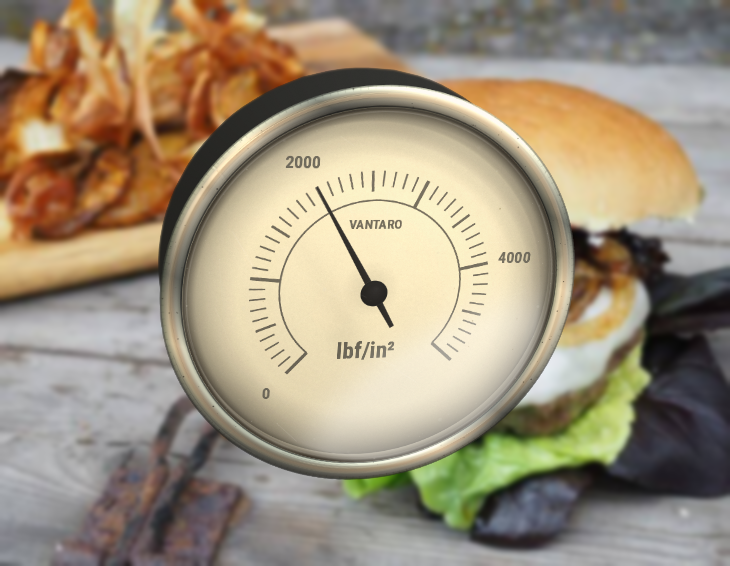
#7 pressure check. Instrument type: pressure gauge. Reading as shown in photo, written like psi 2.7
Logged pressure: psi 2000
